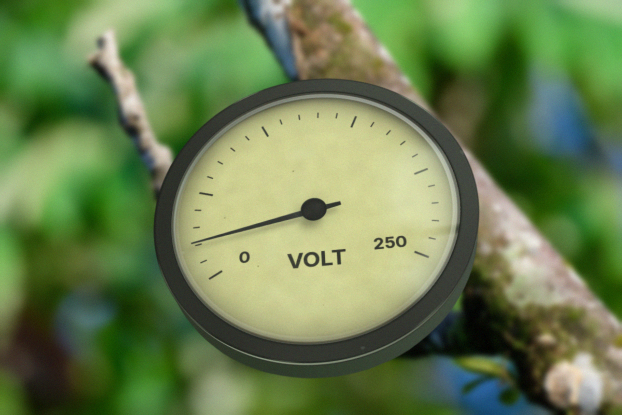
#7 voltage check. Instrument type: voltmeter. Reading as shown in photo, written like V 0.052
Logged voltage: V 20
